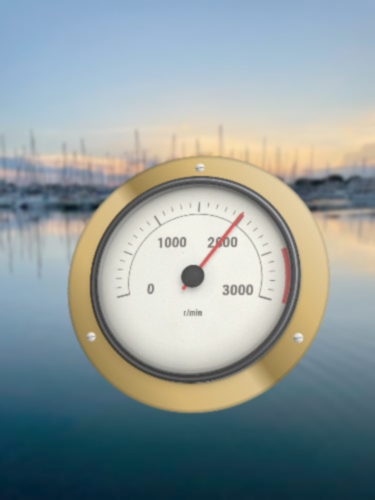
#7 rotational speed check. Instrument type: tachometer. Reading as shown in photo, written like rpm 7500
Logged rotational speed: rpm 2000
